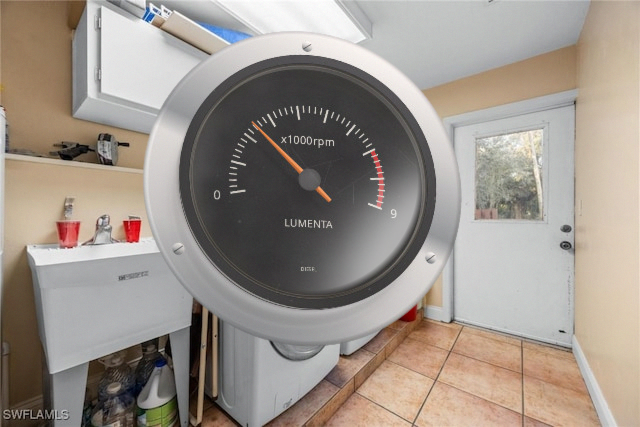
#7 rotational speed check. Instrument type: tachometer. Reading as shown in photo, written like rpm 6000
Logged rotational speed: rpm 2400
